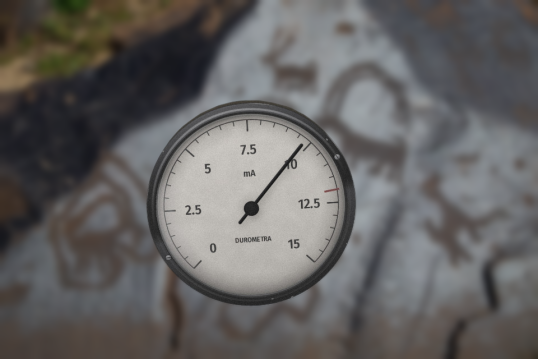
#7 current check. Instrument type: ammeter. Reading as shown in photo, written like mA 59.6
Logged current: mA 9.75
